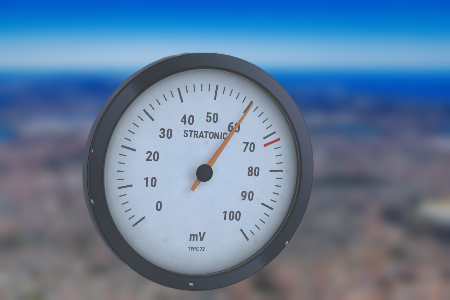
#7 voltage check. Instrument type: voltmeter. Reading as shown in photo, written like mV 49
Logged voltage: mV 60
